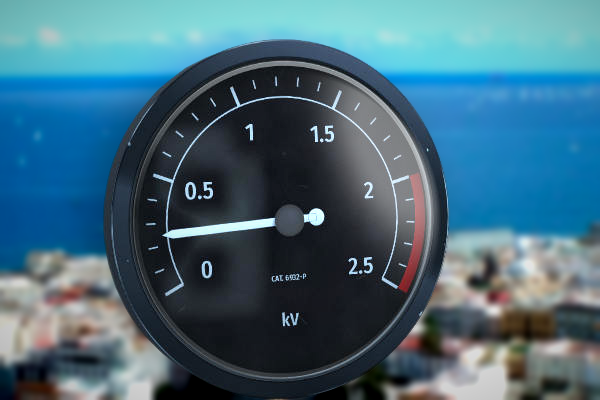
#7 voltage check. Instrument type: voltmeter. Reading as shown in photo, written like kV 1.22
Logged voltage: kV 0.25
